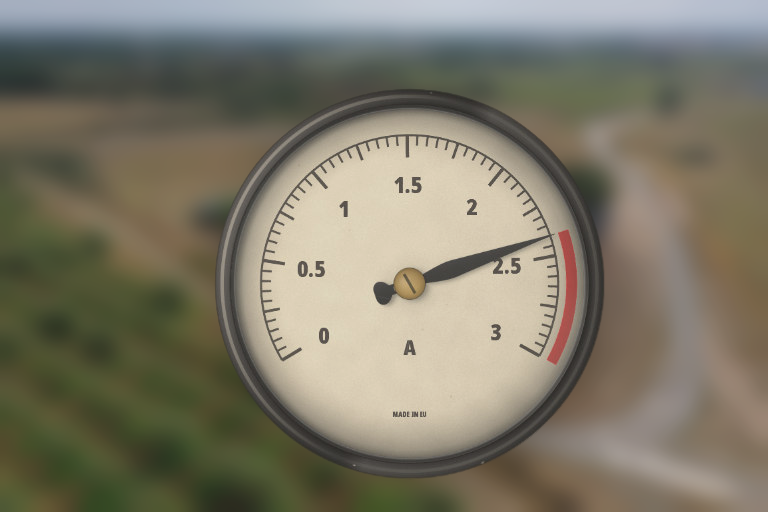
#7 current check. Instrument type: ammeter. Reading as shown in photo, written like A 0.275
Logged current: A 2.4
